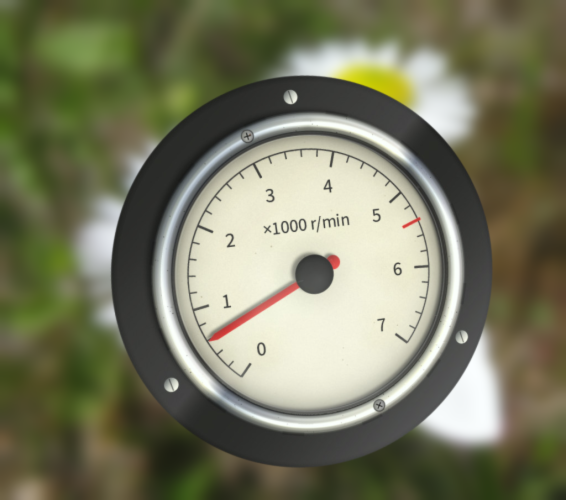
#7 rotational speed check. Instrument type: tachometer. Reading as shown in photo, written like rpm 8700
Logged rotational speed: rpm 600
